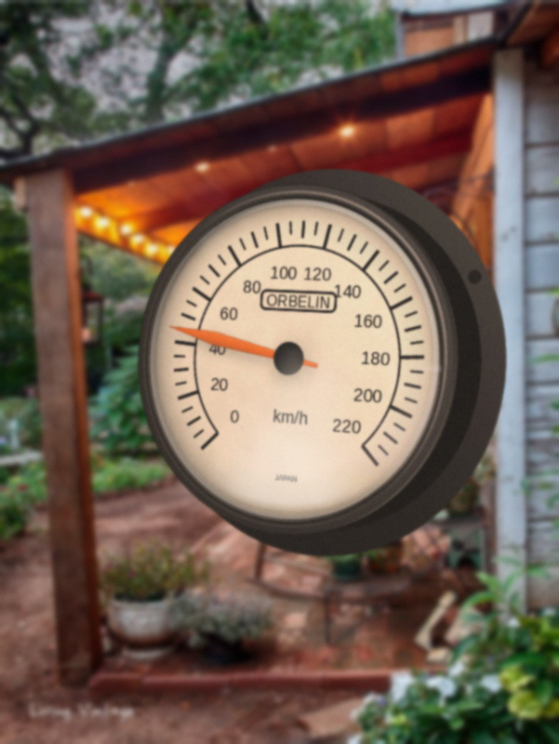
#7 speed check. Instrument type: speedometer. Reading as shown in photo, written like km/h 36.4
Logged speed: km/h 45
